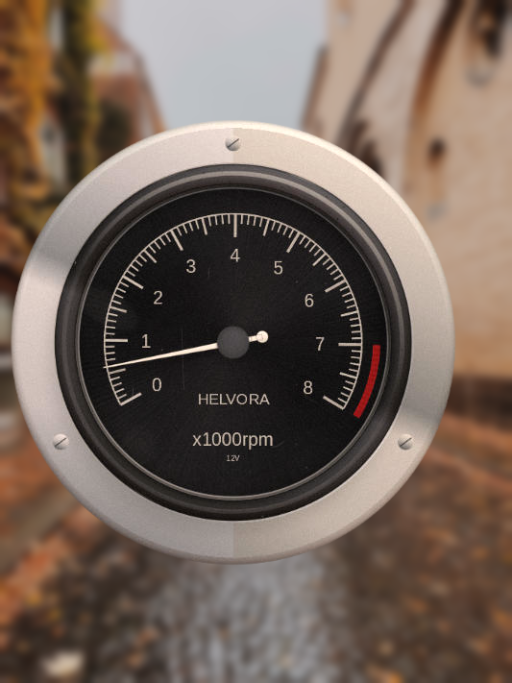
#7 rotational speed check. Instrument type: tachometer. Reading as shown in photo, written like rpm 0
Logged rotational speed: rpm 600
